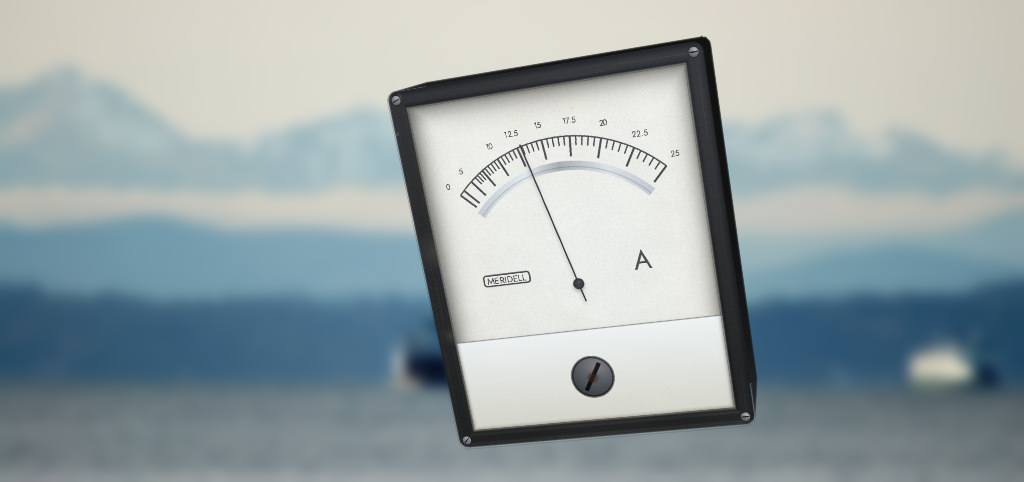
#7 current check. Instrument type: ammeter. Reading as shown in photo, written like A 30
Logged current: A 13
